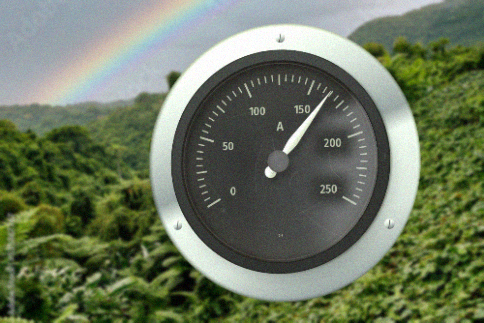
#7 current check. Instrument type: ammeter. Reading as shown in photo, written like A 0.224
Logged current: A 165
